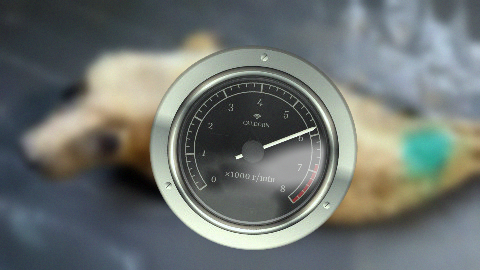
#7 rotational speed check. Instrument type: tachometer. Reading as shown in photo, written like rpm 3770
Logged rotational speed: rpm 5800
